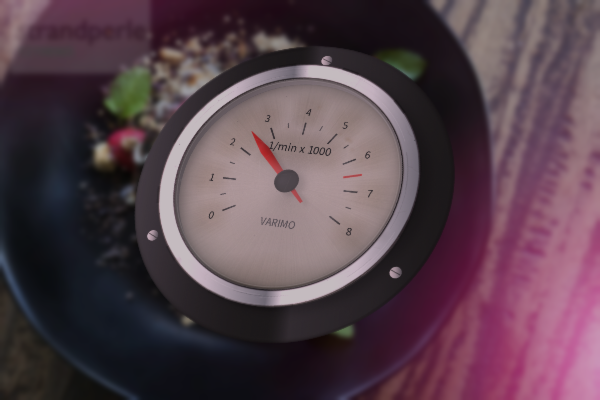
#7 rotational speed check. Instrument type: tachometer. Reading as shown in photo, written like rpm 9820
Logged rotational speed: rpm 2500
